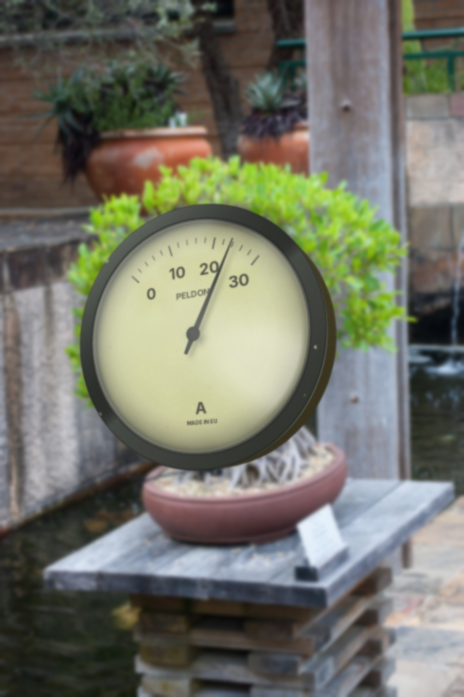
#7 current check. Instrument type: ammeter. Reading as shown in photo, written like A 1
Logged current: A 24
